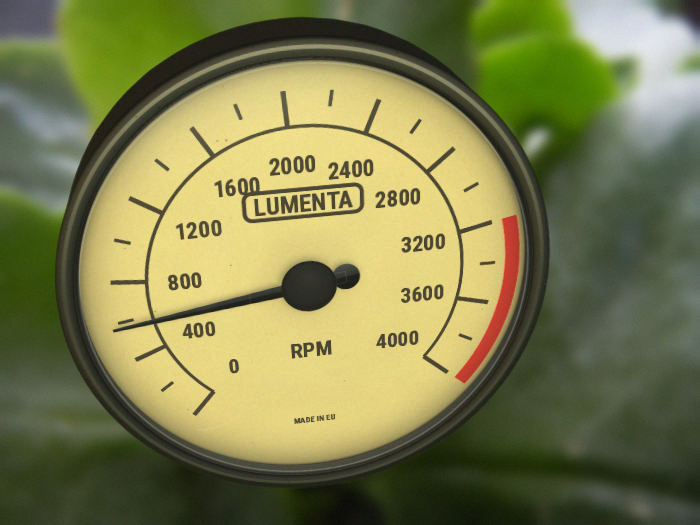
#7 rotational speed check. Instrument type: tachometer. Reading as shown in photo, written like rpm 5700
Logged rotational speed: rpm 600
